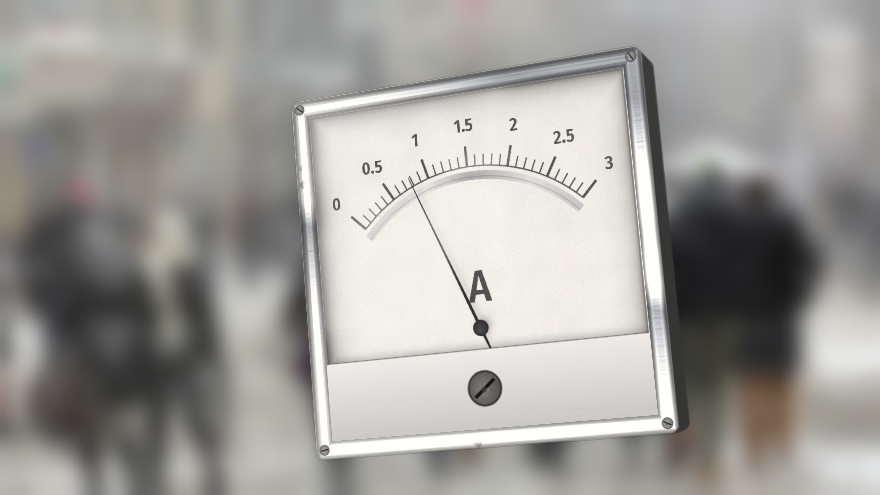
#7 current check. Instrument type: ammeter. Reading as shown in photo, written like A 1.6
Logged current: A 0.8
